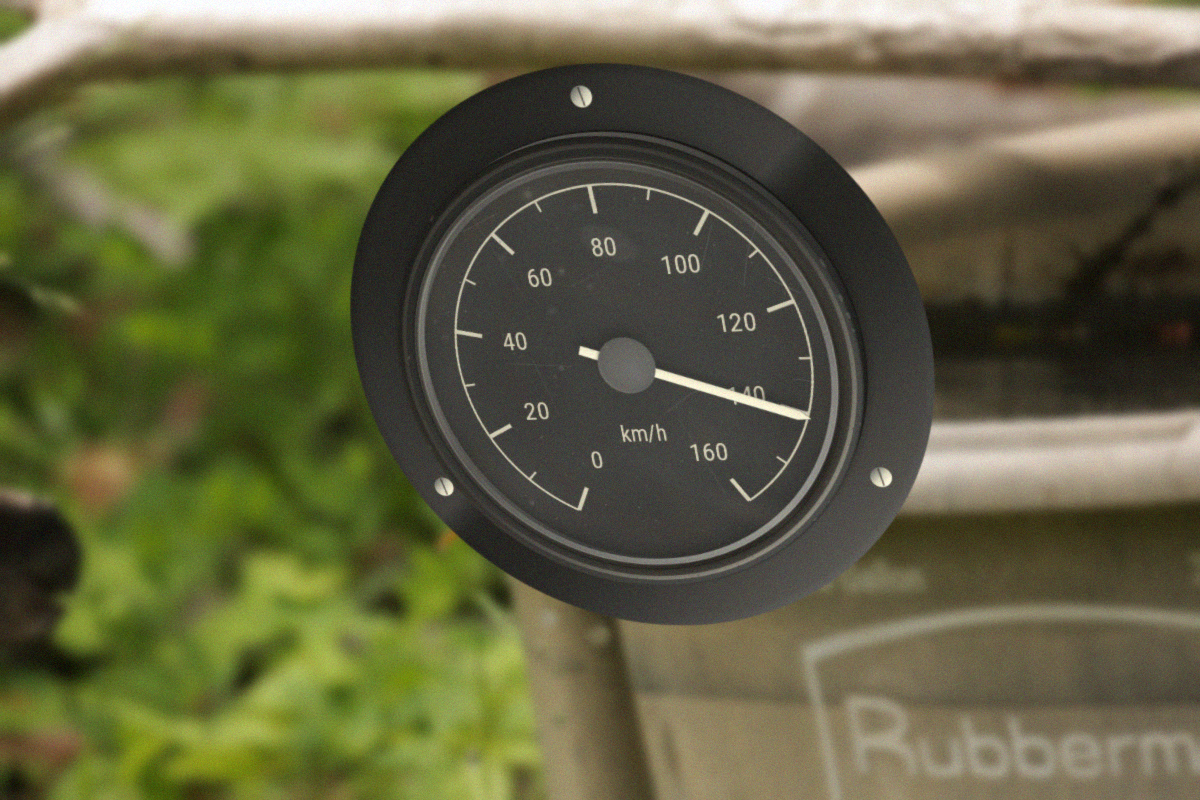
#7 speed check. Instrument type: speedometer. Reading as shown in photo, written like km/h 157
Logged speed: km/h 140
